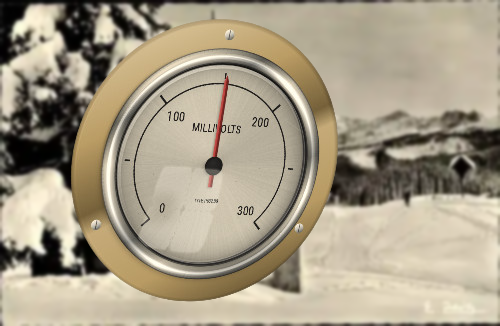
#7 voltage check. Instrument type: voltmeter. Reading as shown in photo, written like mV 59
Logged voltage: mV 150
